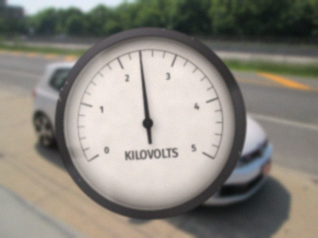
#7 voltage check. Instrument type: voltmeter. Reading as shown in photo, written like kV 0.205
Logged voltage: kV 2.4
